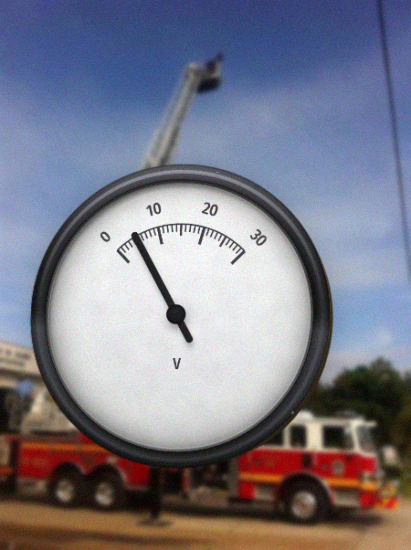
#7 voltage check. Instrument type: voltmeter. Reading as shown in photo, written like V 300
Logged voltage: V 5
